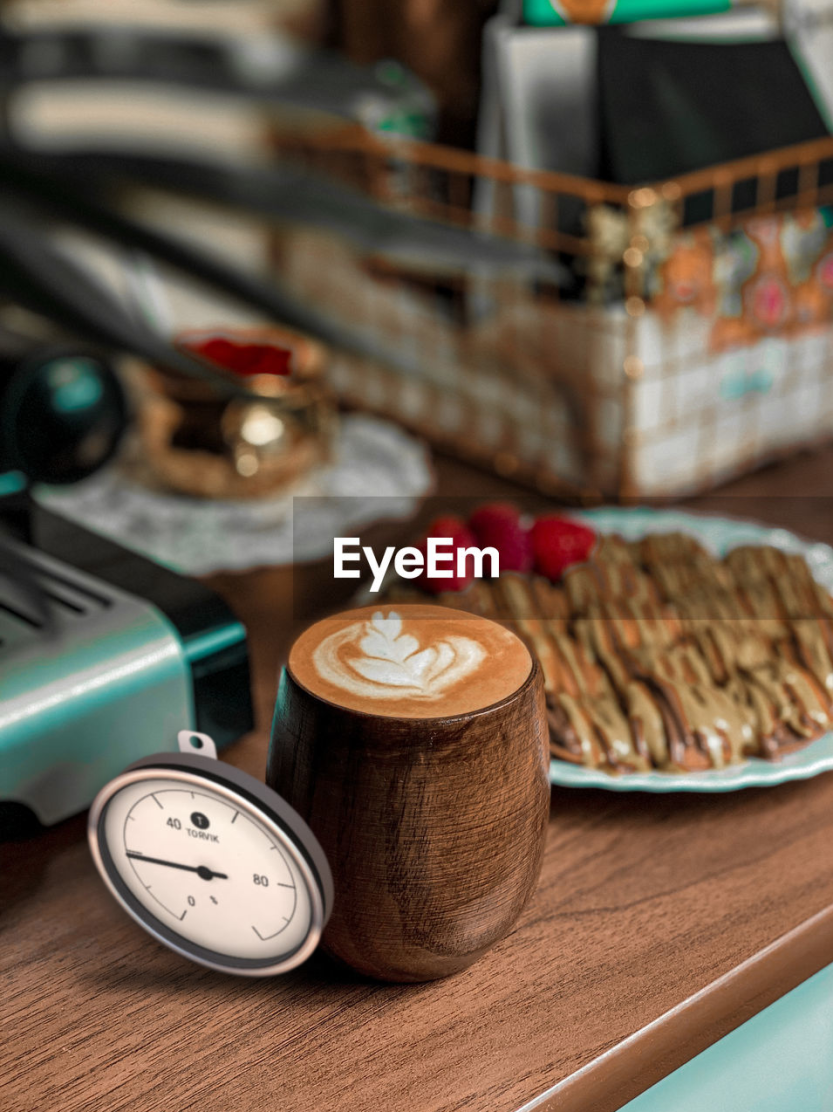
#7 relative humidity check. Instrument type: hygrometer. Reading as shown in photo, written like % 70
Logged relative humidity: % 20
